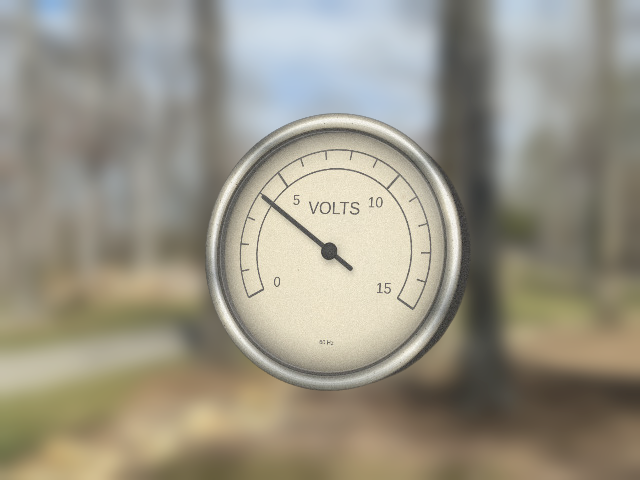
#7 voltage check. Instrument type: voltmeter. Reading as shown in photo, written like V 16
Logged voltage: V 4
